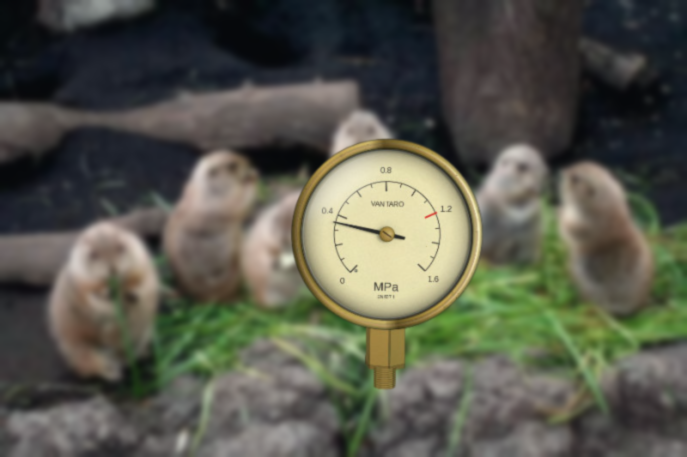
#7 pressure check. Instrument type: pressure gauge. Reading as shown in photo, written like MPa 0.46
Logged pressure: MPa 0.35
